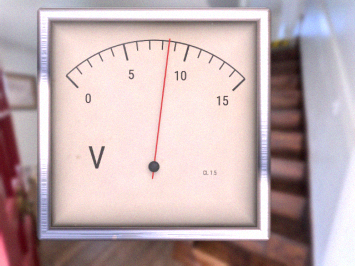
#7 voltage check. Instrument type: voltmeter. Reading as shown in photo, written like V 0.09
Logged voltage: V 8.5
